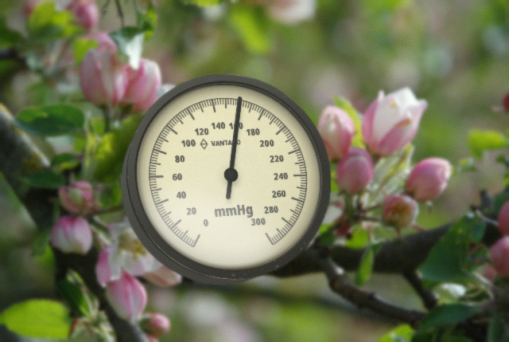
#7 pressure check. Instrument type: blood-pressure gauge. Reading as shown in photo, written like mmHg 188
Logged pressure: mmHg 160
